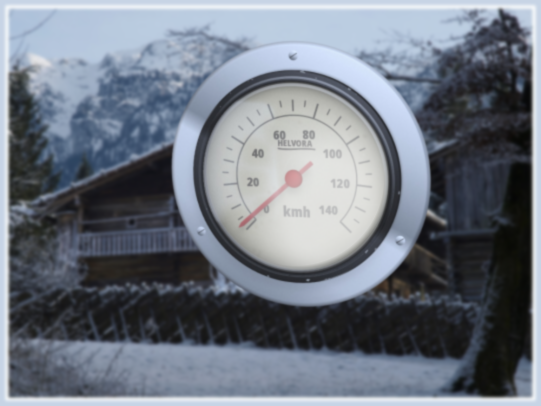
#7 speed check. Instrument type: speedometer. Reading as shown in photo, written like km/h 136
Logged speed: km/h 2.5
